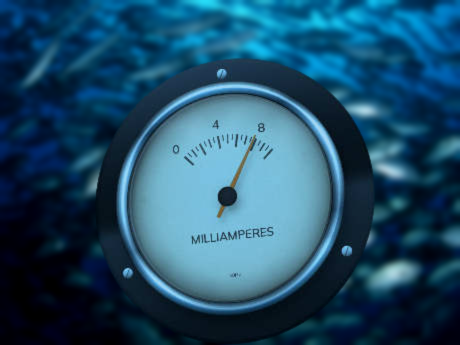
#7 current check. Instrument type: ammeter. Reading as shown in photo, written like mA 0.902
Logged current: mA 8
